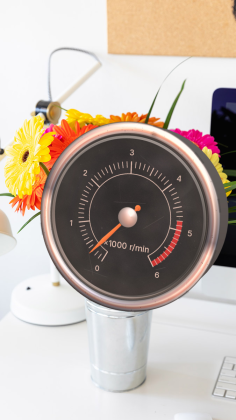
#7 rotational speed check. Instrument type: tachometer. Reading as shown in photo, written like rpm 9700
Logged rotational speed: rpm 300
